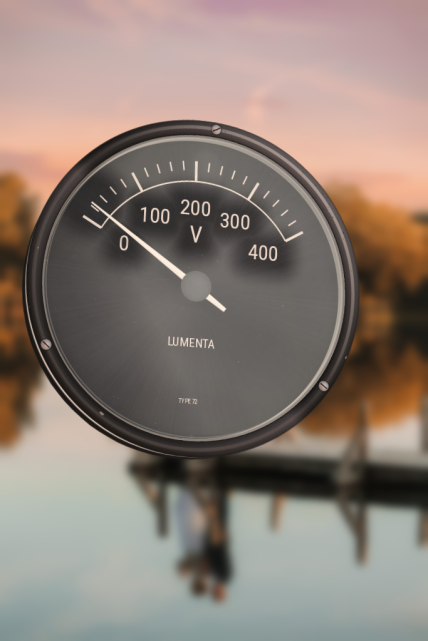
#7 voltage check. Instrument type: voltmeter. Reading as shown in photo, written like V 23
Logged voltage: V 20
